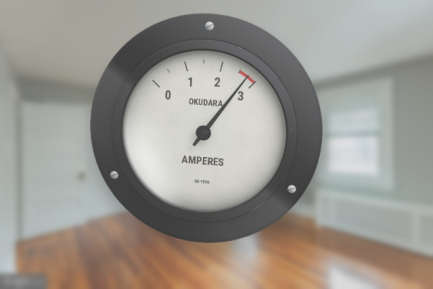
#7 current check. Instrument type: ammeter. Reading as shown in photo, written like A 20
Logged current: A 2.75
